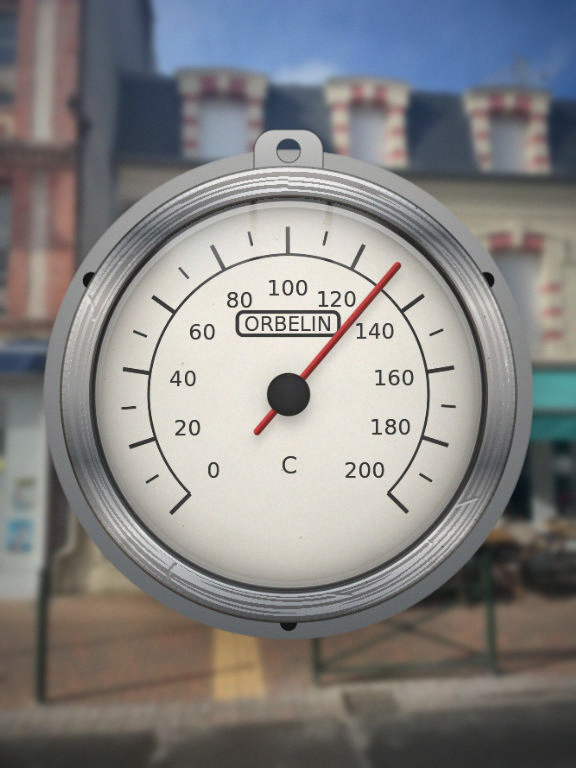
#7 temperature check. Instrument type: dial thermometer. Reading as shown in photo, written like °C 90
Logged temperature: °C 130
